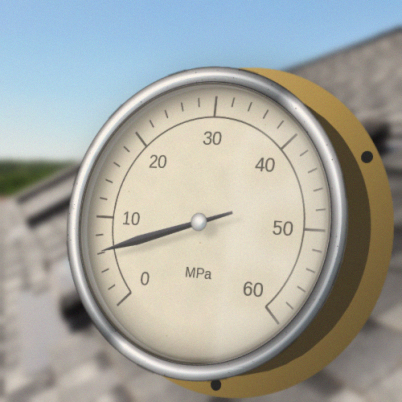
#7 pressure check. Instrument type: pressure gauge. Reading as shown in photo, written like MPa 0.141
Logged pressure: MPa 6
